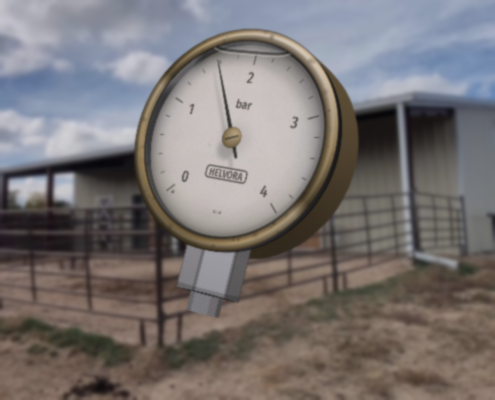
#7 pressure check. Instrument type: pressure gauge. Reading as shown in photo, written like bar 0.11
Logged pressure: bar 1.6
